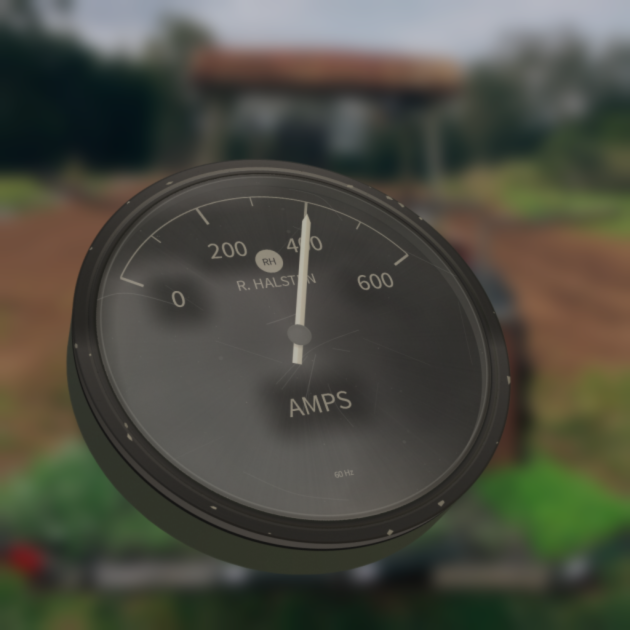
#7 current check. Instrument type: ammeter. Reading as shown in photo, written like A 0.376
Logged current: A 400
